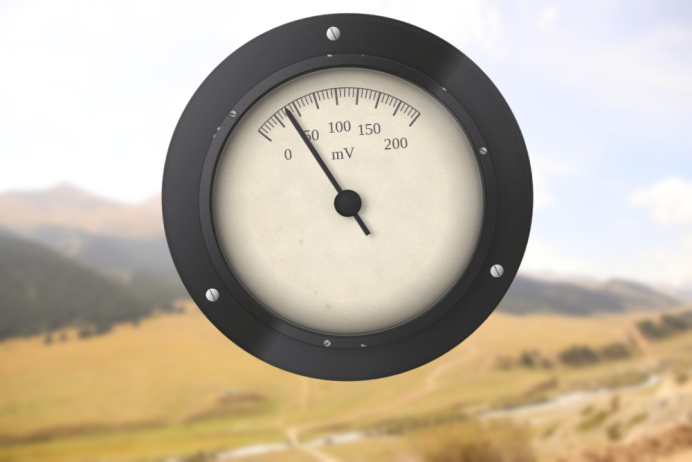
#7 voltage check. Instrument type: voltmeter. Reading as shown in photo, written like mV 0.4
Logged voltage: mV 40
